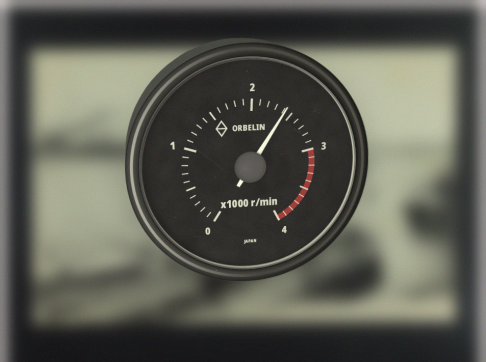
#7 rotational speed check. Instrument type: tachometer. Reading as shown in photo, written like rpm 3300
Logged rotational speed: rpm 2400
